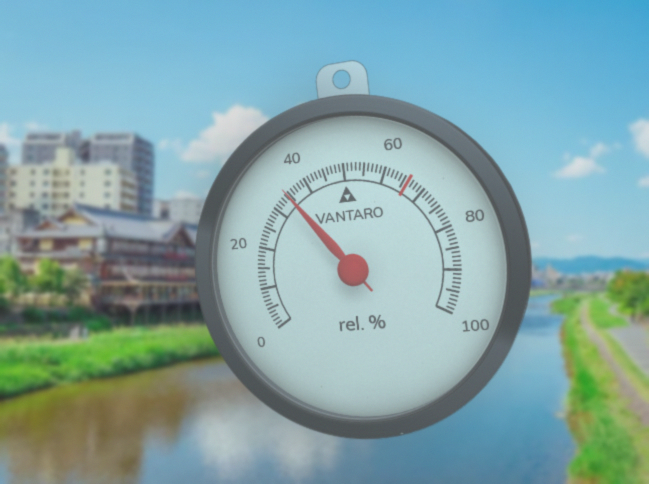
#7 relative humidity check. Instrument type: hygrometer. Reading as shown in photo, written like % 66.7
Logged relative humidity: % 35
